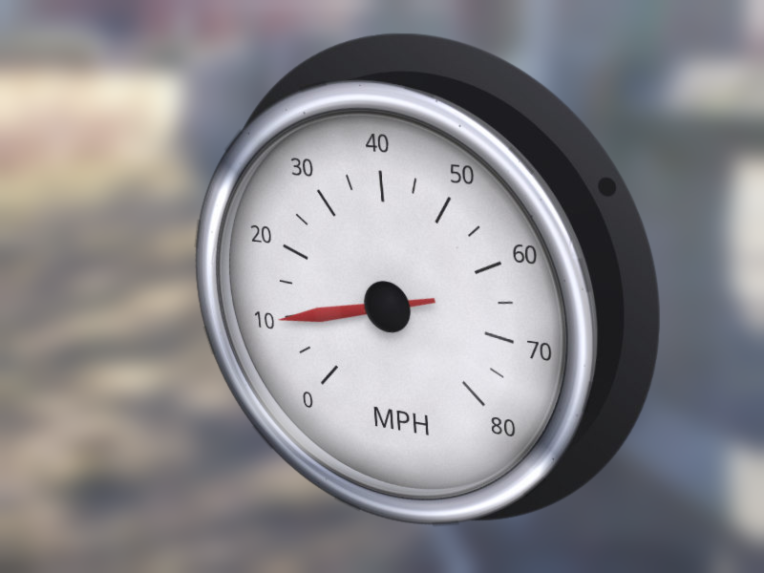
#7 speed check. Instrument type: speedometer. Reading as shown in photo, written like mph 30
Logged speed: mph 10
